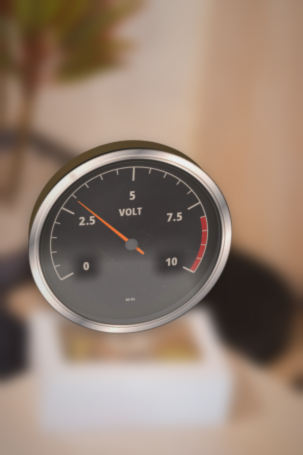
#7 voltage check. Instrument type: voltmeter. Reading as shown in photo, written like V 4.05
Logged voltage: V 3
